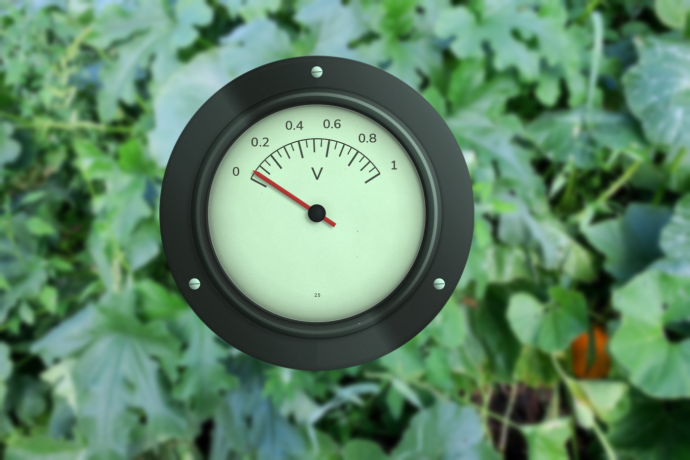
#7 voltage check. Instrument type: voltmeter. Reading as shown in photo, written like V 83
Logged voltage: V 0.05
